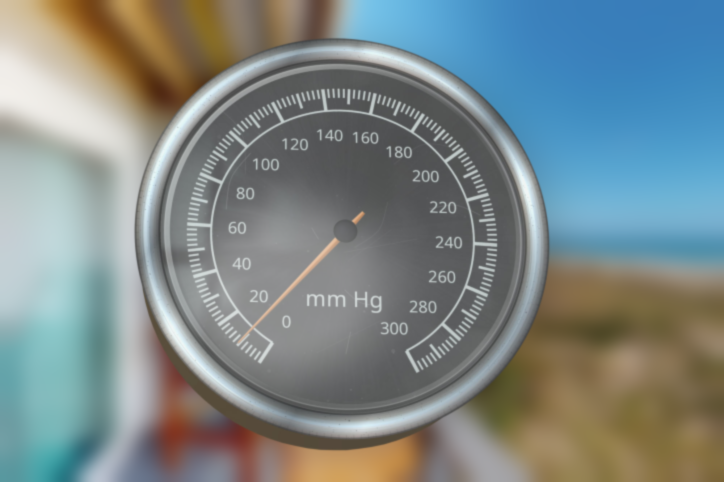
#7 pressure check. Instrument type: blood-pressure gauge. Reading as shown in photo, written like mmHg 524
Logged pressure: mmHg 10
